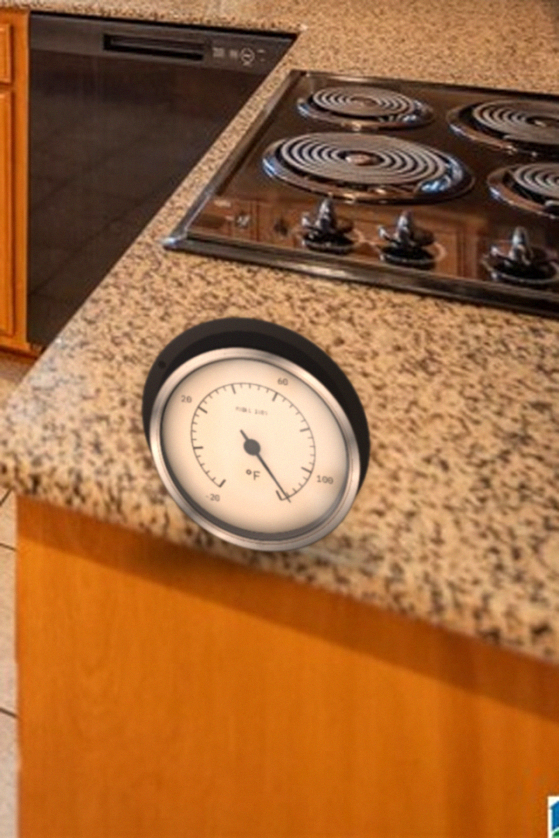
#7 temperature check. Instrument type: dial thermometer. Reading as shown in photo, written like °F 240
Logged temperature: °F 116
